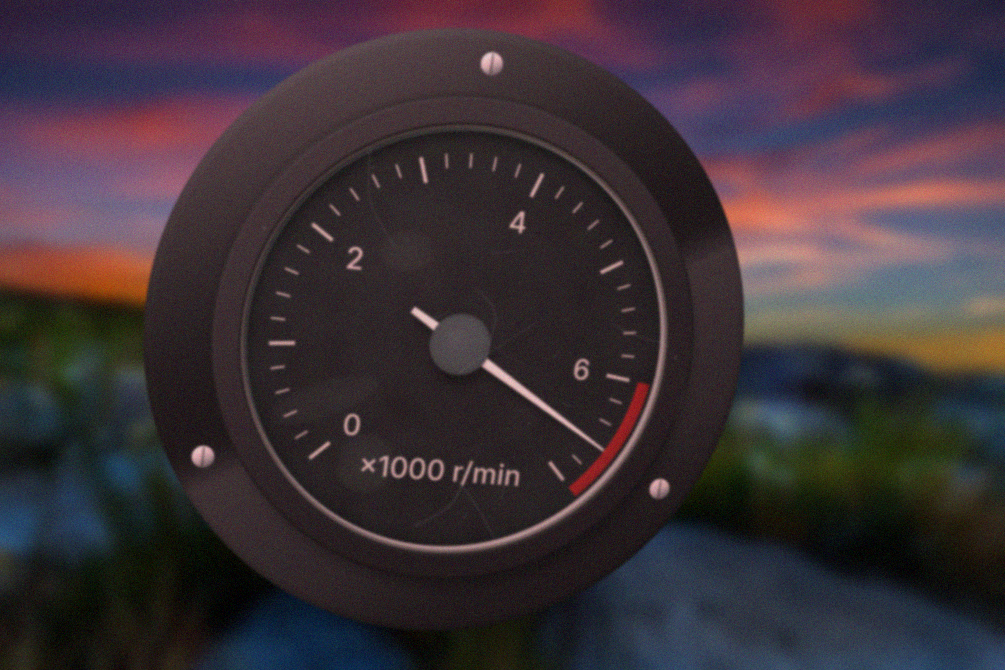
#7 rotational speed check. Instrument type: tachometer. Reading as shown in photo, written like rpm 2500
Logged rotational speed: rpm 6600
